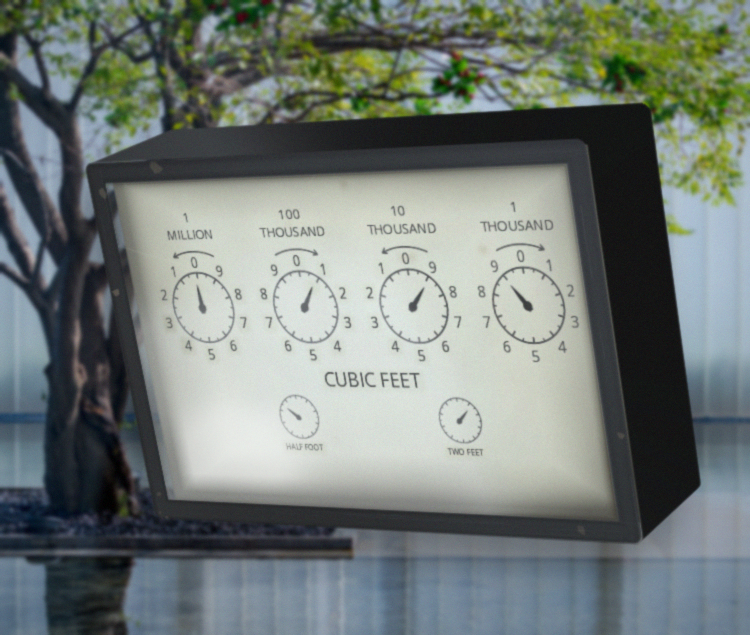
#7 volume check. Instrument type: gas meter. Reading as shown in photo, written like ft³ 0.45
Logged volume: ft³ 8900
